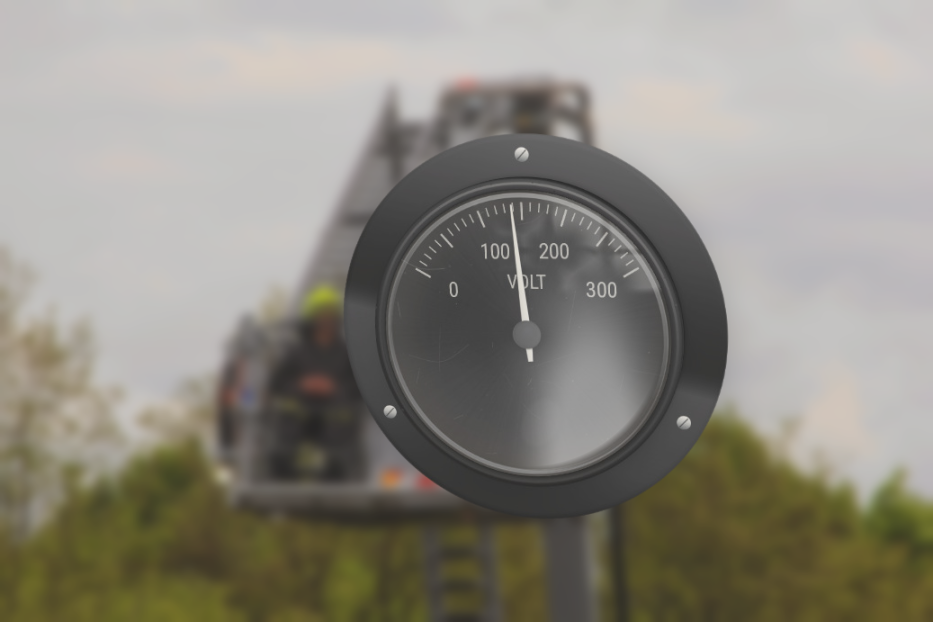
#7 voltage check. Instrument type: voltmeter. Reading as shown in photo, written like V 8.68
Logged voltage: V 140
